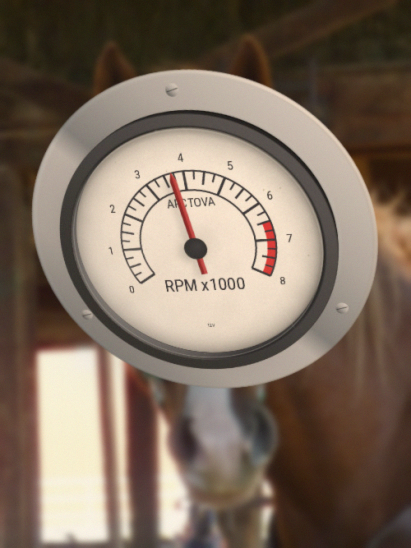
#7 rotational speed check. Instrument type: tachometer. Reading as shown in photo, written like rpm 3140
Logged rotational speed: rpm 3750
